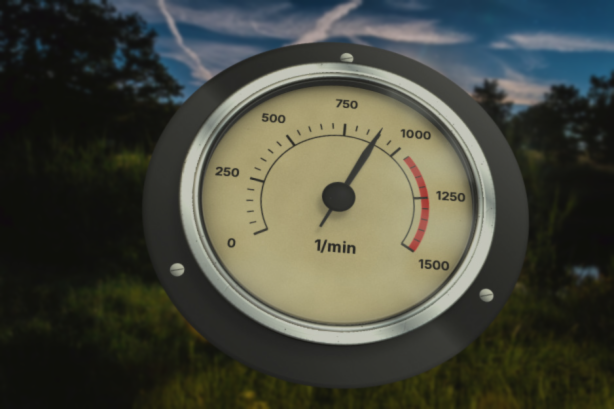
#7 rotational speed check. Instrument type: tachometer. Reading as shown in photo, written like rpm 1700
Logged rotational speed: rpm 900
